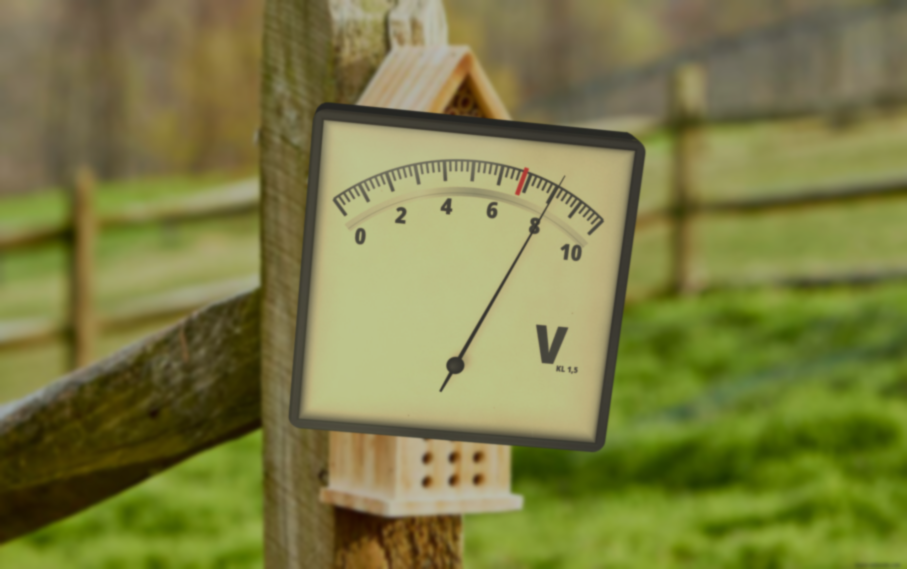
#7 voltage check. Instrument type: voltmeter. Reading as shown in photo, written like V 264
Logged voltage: V 8
